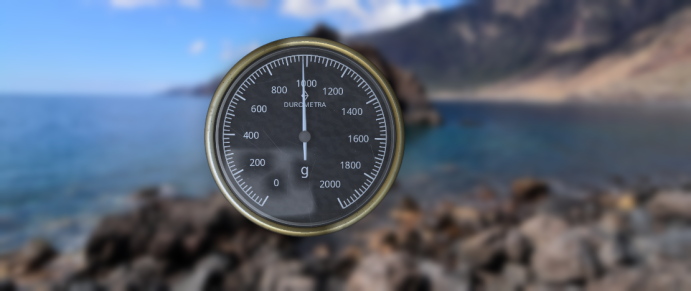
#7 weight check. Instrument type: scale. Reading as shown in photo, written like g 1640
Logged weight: g 980
